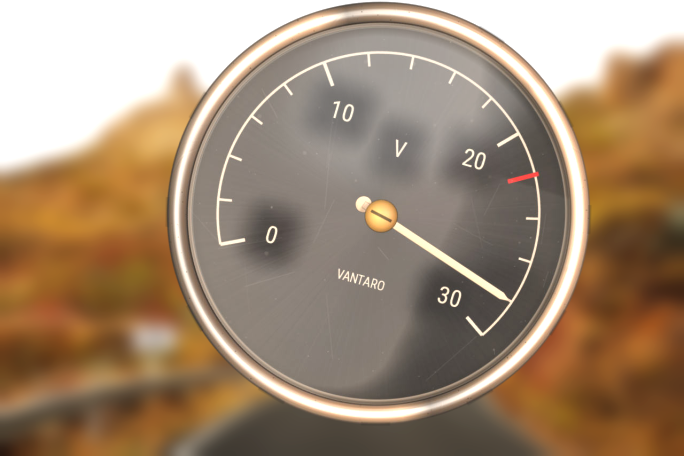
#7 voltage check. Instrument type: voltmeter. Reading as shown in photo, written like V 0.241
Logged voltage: V 28
